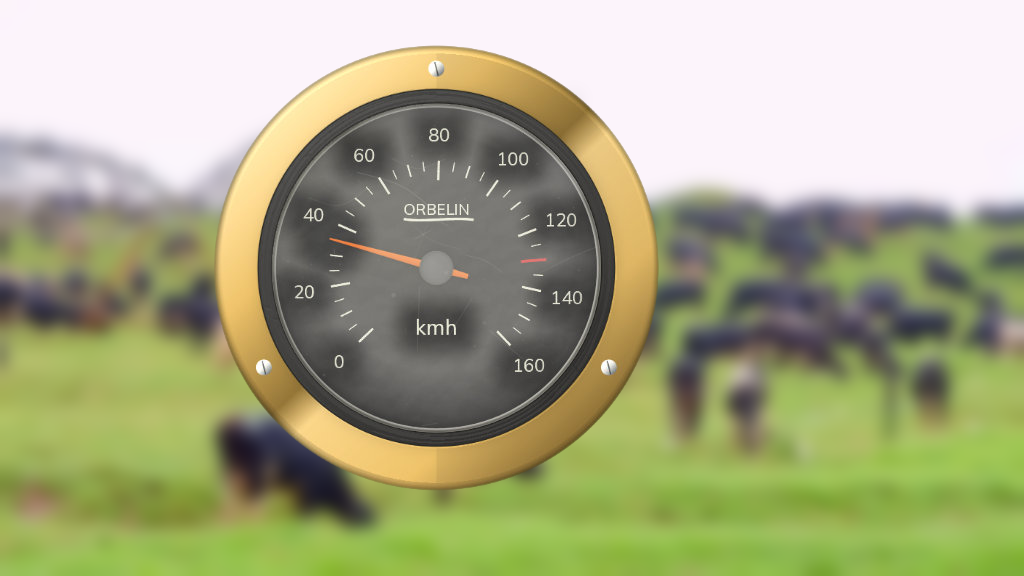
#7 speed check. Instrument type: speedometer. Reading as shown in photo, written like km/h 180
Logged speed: km/h 35
